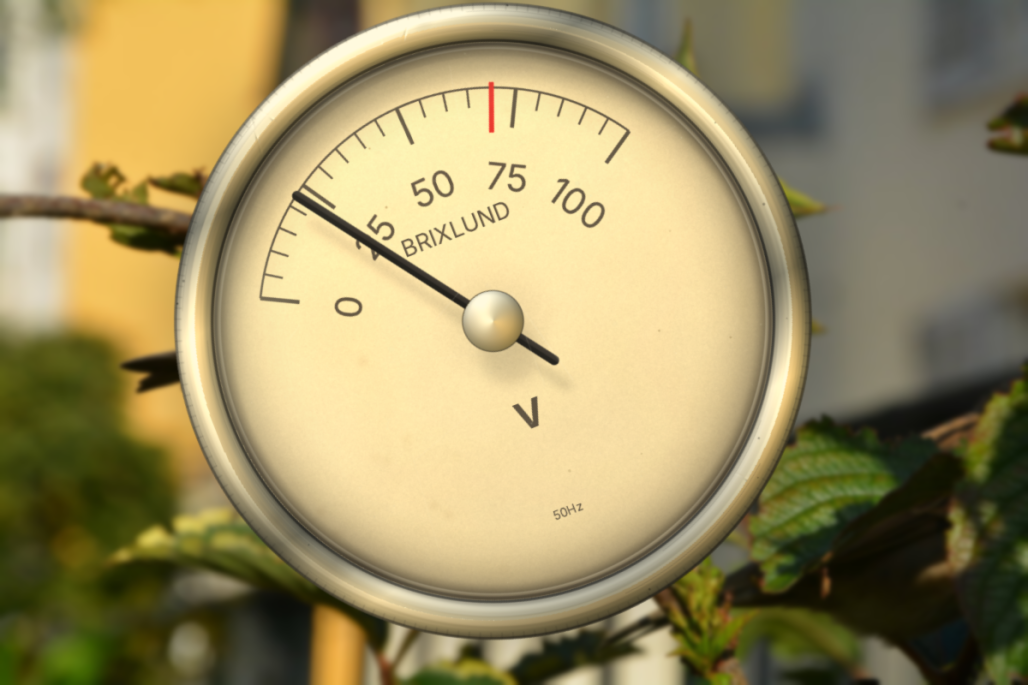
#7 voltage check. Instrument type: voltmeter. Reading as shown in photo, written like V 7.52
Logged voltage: V 22.5
